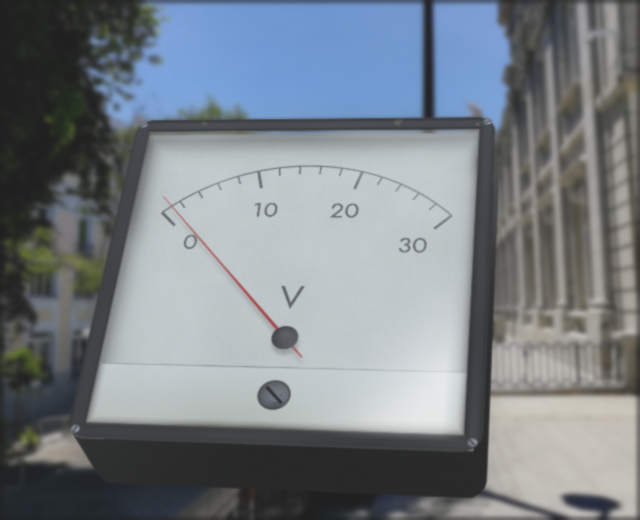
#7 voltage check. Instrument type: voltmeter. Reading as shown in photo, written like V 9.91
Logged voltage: V 1
